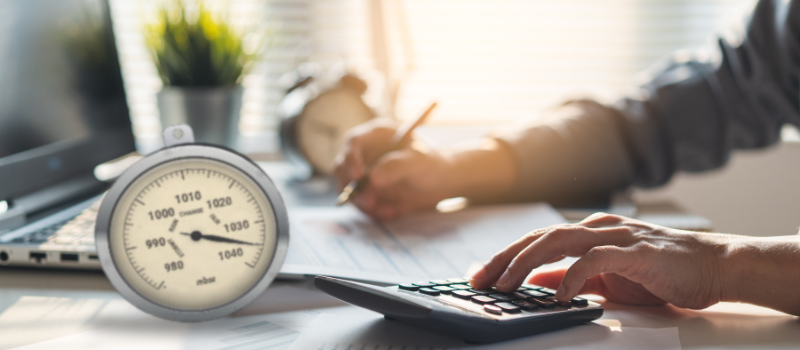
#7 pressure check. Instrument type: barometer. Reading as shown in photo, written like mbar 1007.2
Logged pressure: mbar 1035
